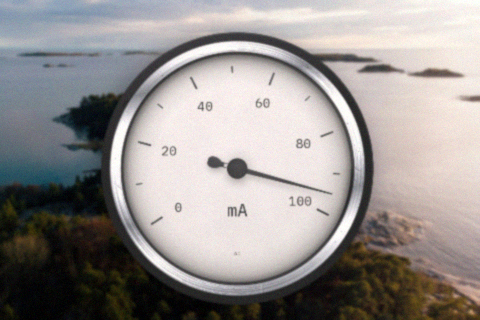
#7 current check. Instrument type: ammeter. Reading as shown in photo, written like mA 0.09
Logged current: mA 95
